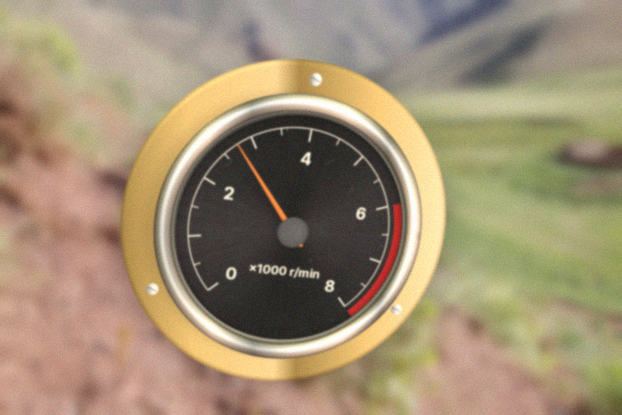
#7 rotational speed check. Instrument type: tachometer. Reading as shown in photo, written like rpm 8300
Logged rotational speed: rpm 2750
